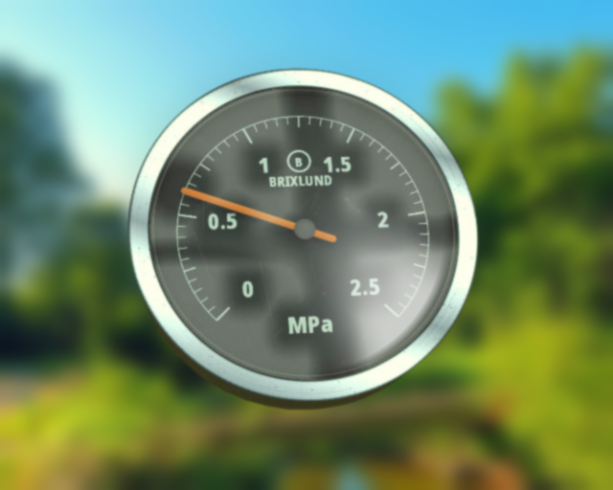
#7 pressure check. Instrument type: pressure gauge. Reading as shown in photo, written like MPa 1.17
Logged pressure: MPa 0.6
